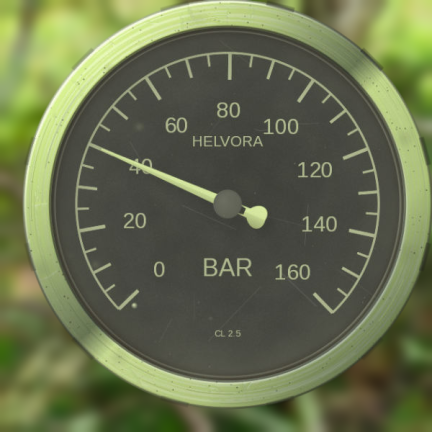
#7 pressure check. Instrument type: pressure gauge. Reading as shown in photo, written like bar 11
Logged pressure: bar 40
